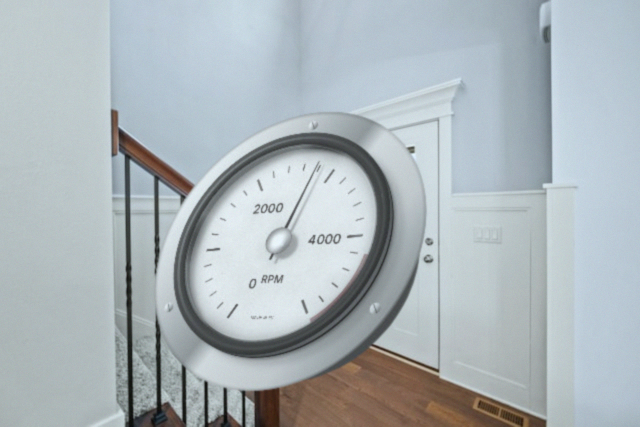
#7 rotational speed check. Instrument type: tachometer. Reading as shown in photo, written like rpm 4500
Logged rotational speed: rpm 2800
